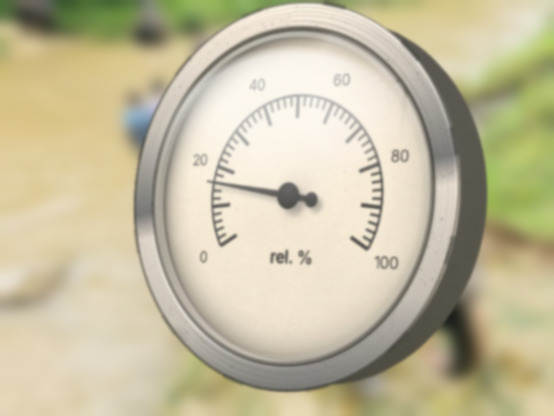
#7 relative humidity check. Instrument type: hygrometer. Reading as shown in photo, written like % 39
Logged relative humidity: % 16
